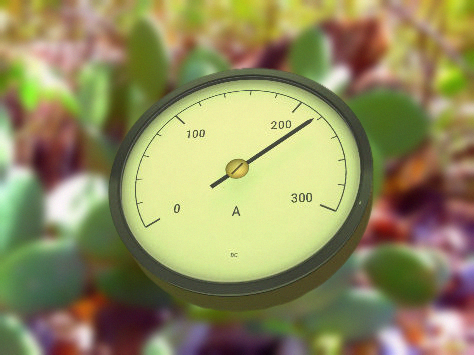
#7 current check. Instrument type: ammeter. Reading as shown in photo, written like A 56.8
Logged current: A 220
